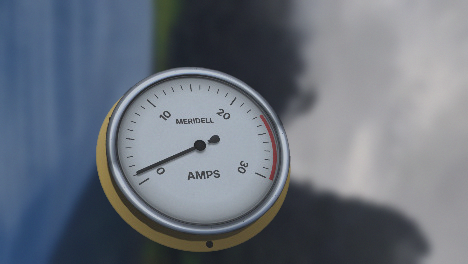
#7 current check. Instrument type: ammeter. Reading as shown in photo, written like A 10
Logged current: A 1
